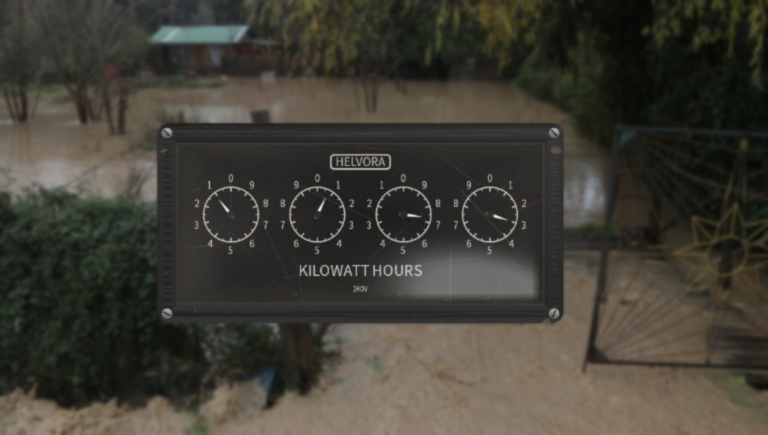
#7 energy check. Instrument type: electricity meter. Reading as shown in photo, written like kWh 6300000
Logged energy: kWh 1073
